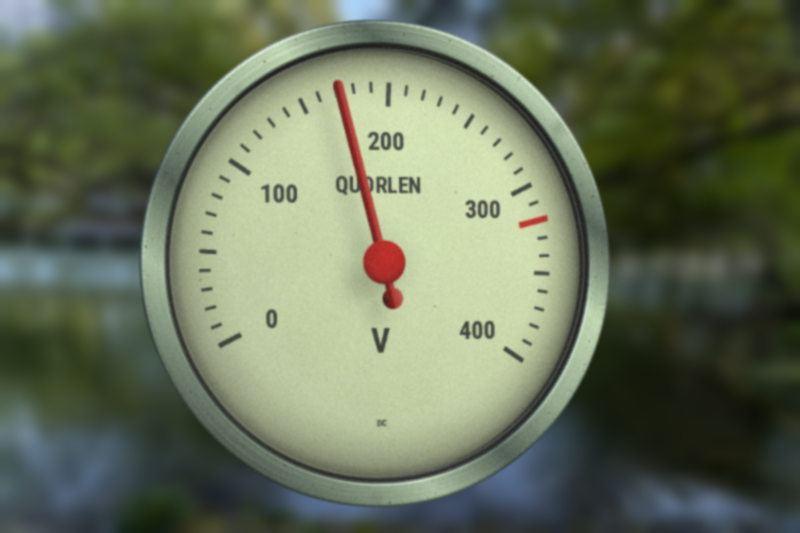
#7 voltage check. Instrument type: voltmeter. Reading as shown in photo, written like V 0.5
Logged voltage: V 170
